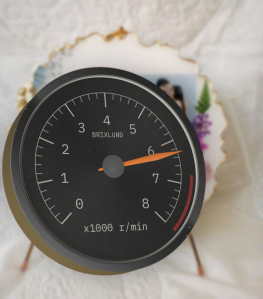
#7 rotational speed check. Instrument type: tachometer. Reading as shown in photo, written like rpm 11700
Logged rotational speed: rpm 6300
